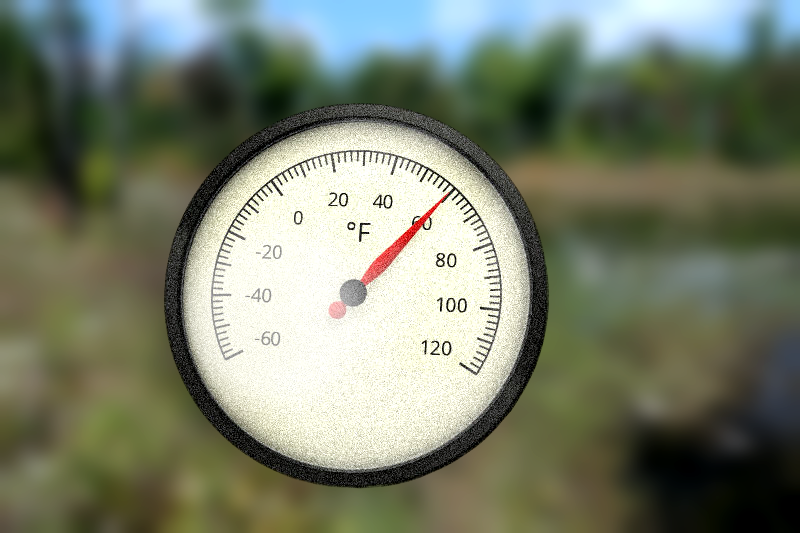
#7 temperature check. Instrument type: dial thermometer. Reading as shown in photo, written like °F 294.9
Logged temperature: °F 60
